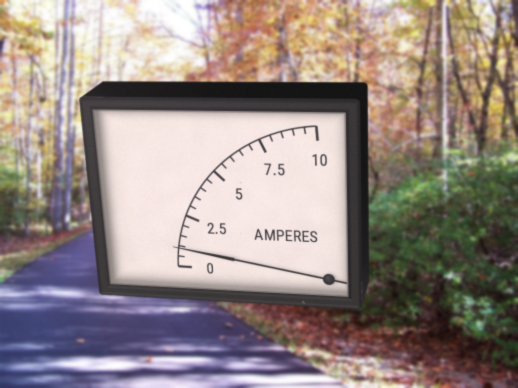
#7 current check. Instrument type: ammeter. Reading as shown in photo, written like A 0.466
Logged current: A 1
